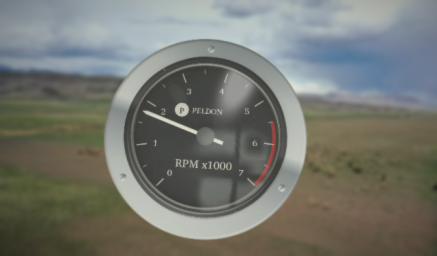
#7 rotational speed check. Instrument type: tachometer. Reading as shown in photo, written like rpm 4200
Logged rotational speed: rpm 1750
